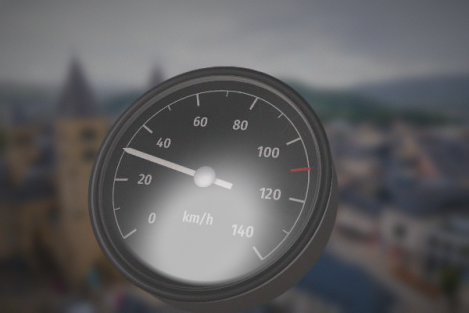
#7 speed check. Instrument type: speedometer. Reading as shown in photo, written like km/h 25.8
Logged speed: km/h 30
